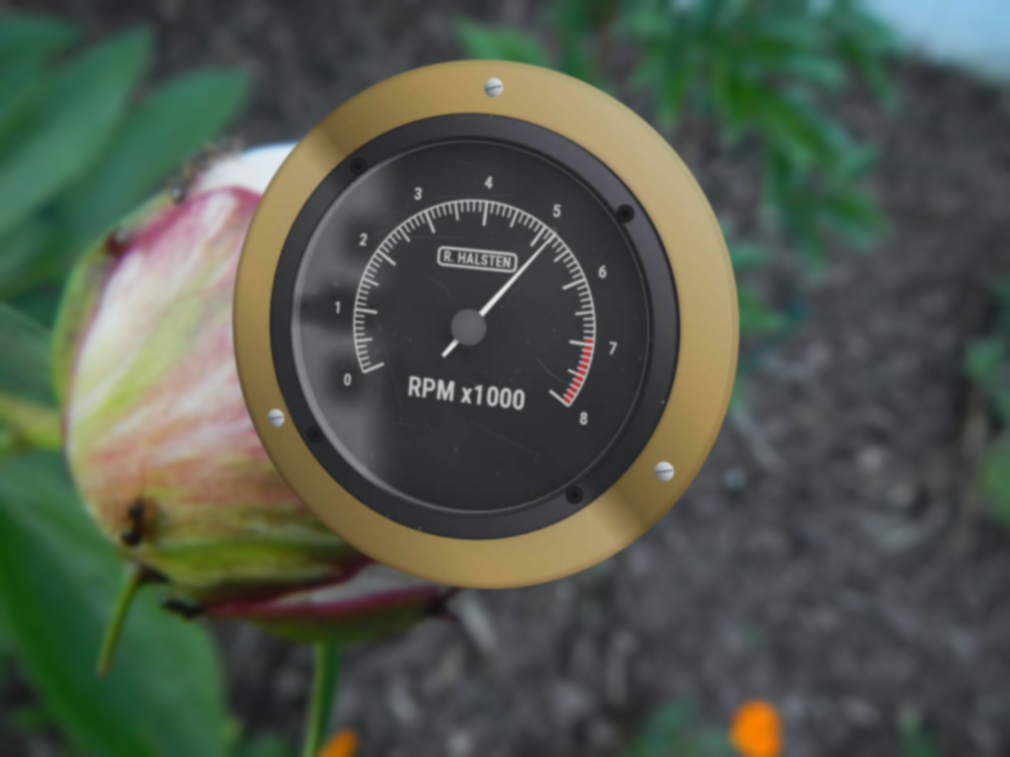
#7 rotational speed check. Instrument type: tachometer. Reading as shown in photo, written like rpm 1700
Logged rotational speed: rpm 5200
